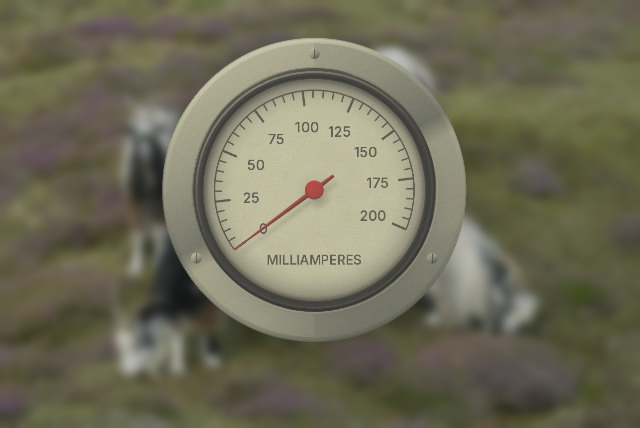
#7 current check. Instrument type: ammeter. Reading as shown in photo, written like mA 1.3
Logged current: mA 0
